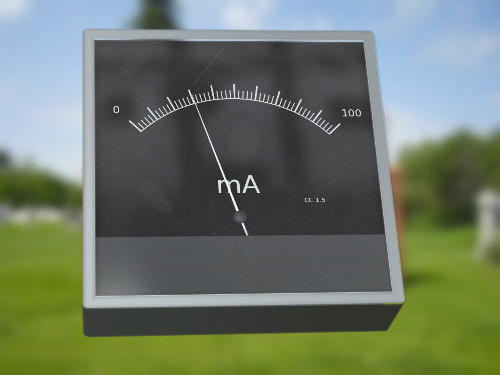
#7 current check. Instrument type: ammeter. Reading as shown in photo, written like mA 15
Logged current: mA 30
